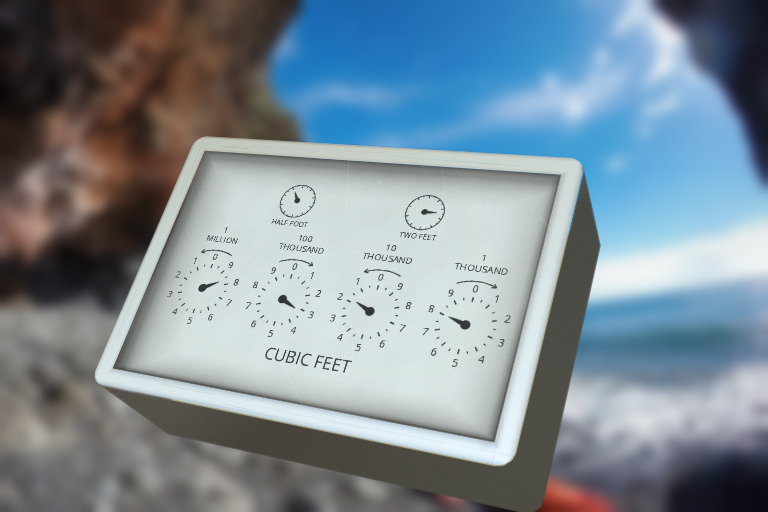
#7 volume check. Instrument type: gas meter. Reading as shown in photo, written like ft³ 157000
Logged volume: ft³ 831800
